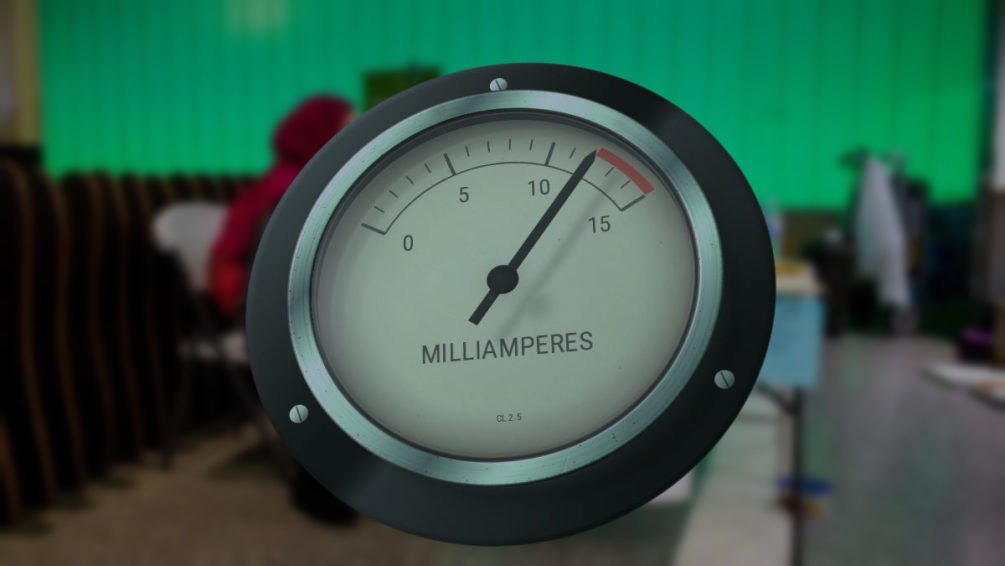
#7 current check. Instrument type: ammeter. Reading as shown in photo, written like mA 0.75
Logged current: mA 12
